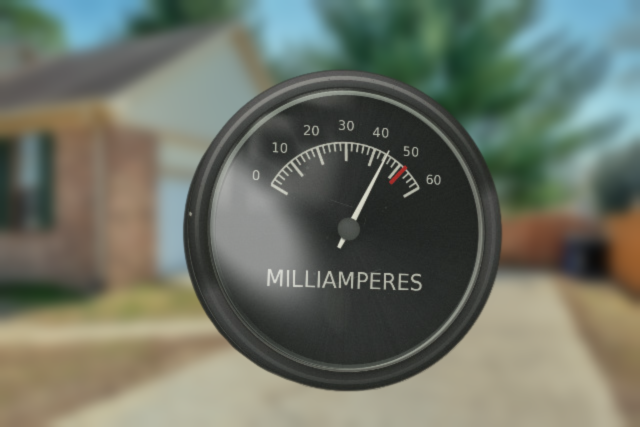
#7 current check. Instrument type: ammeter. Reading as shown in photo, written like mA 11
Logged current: mA 44
